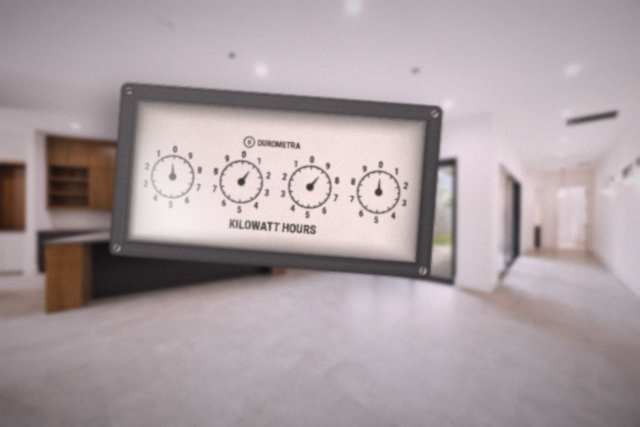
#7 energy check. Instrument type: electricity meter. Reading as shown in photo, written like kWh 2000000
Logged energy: kWh 90
